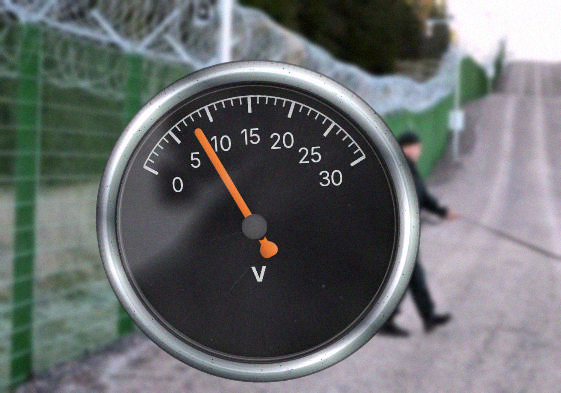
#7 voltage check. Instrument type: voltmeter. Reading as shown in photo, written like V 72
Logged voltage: V 8
